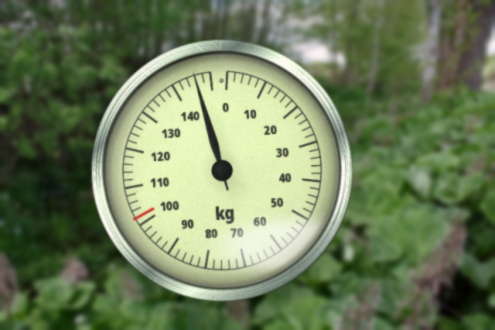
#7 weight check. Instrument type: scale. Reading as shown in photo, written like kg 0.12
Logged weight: kg 146
